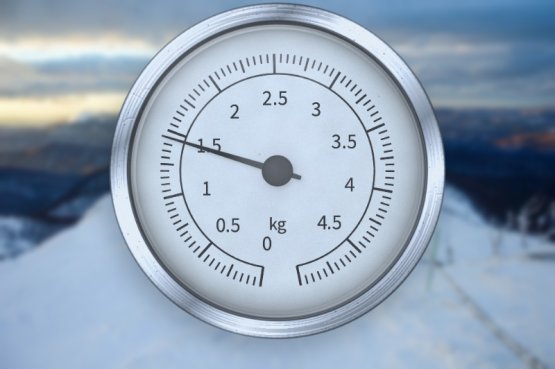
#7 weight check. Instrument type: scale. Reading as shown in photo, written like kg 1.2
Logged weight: kg 1.45
